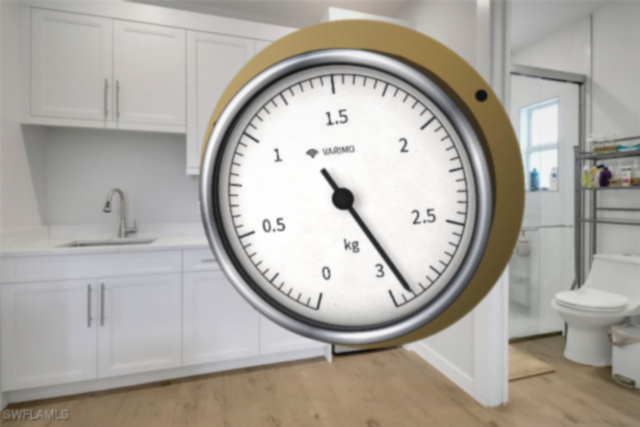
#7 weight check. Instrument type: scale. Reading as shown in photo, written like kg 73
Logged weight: kg 2.9
